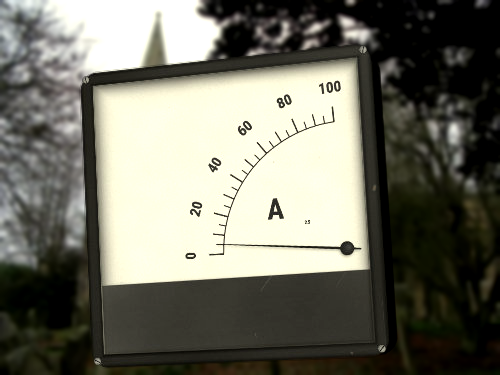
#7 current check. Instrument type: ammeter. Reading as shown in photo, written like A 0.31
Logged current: A 5
